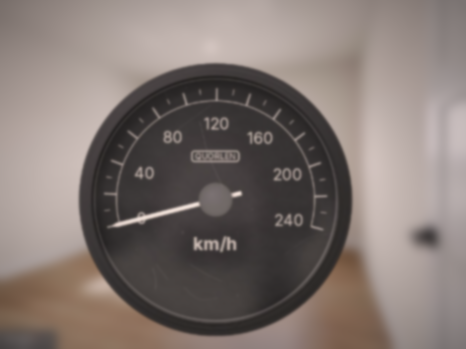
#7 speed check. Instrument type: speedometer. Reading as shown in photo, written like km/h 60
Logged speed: km/h 0
